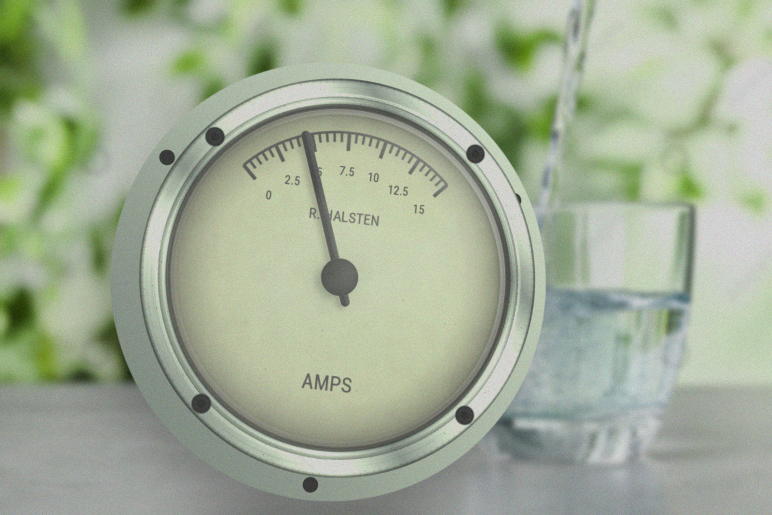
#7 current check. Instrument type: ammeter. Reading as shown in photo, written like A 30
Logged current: A 4.5
